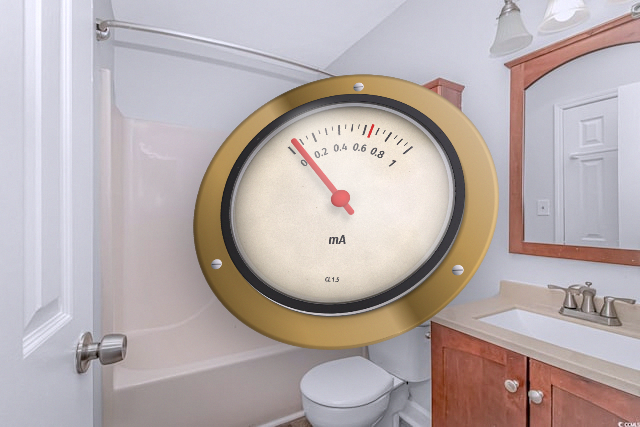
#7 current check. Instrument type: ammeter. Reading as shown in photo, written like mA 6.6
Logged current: mA 0.05
